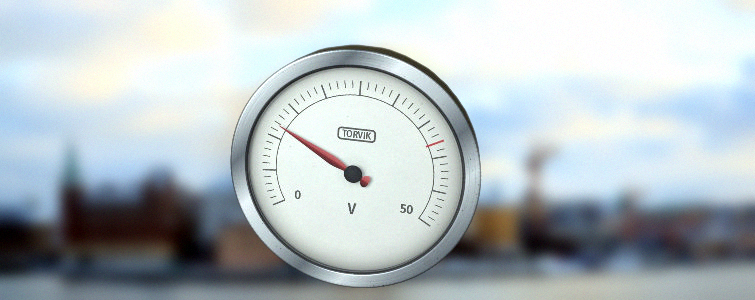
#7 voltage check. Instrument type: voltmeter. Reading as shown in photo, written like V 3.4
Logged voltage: V 12
